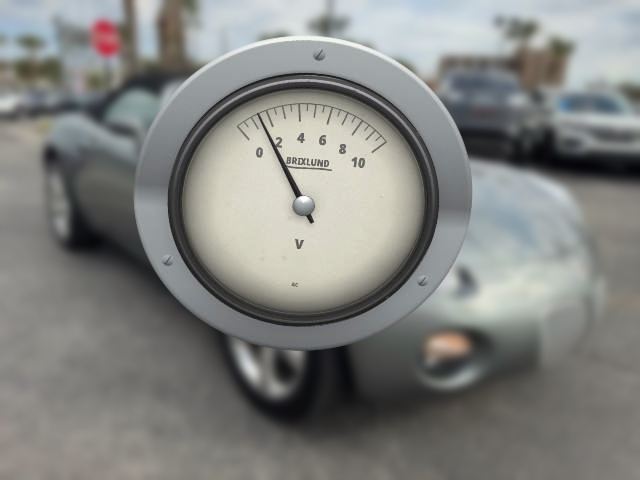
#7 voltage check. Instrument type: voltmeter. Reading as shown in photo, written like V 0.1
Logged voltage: V 1.5
